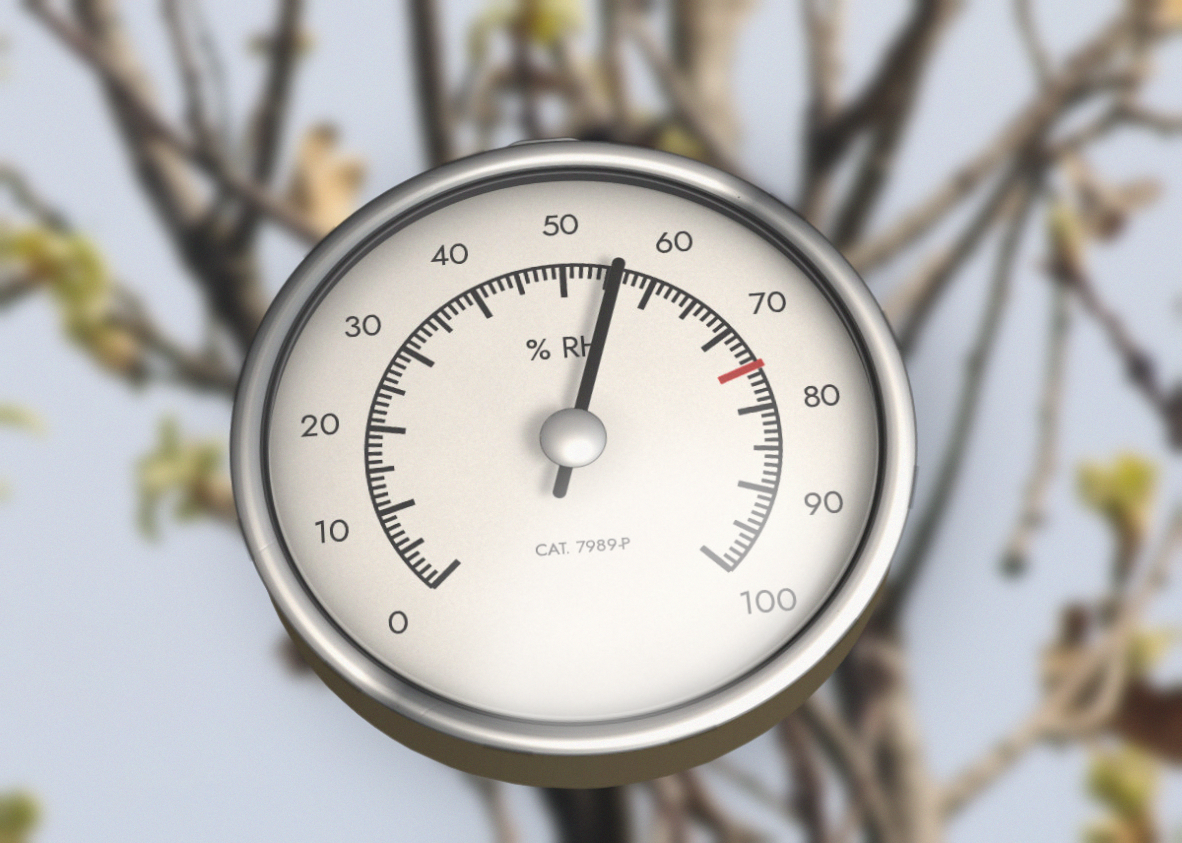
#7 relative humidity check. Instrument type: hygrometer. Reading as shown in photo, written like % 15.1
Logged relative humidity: % 56
